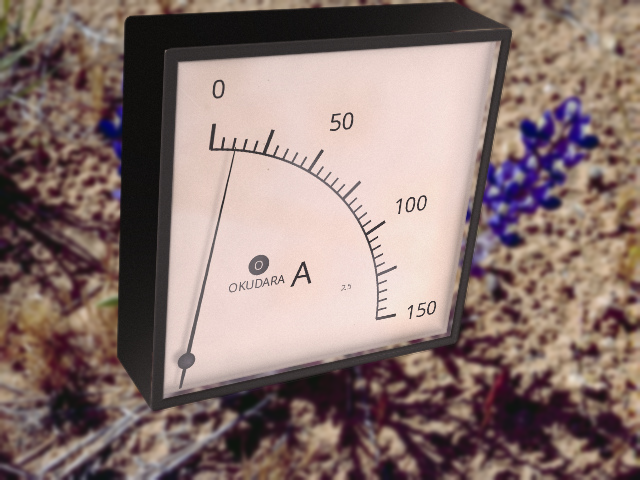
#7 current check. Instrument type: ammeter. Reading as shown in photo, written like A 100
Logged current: A 10
